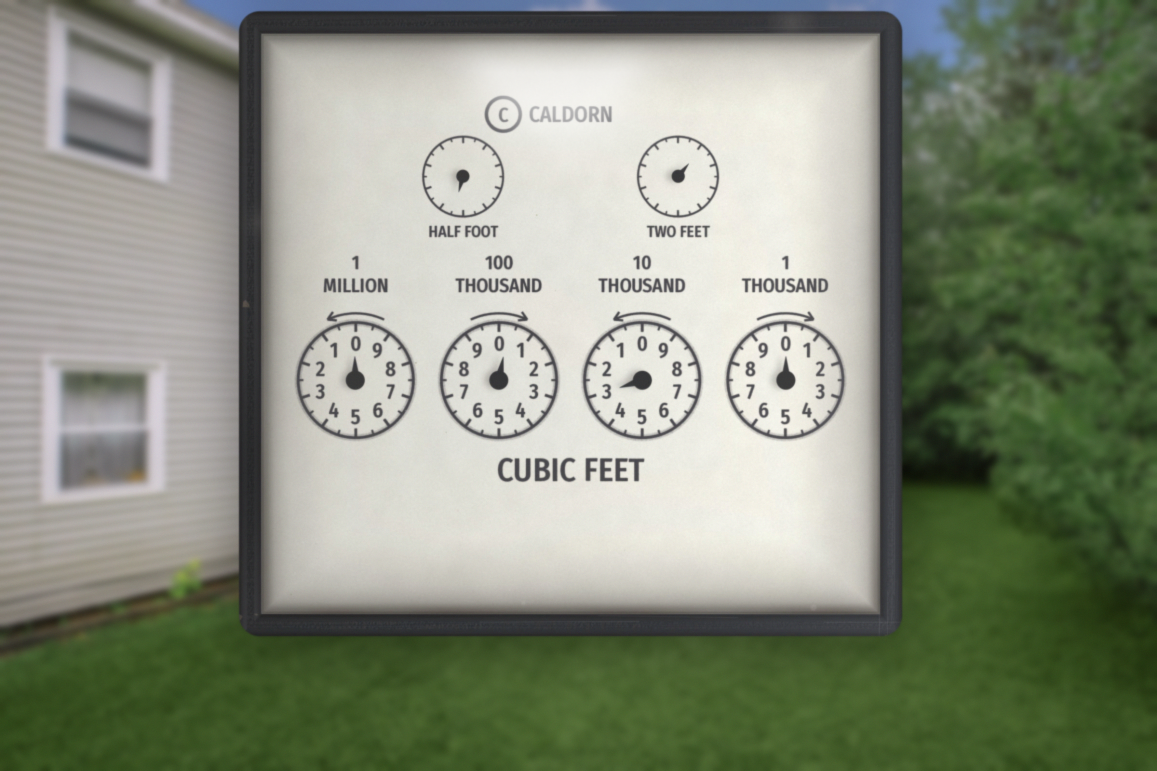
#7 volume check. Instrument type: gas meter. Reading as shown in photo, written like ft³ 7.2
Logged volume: ft³ 3000
